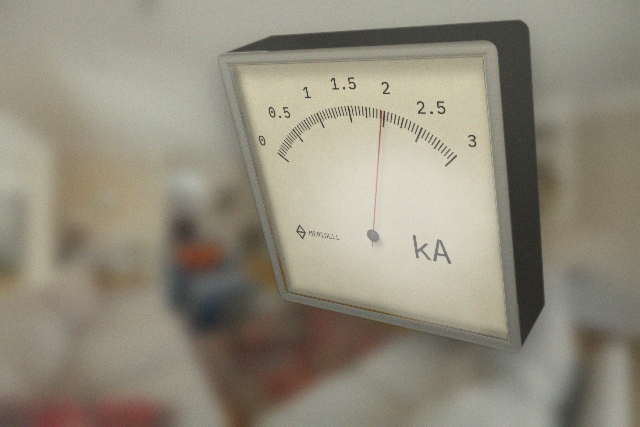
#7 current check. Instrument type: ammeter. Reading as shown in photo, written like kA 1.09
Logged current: kA 2
